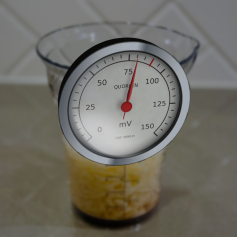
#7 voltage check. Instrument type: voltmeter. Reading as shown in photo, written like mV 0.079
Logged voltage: mV 80
